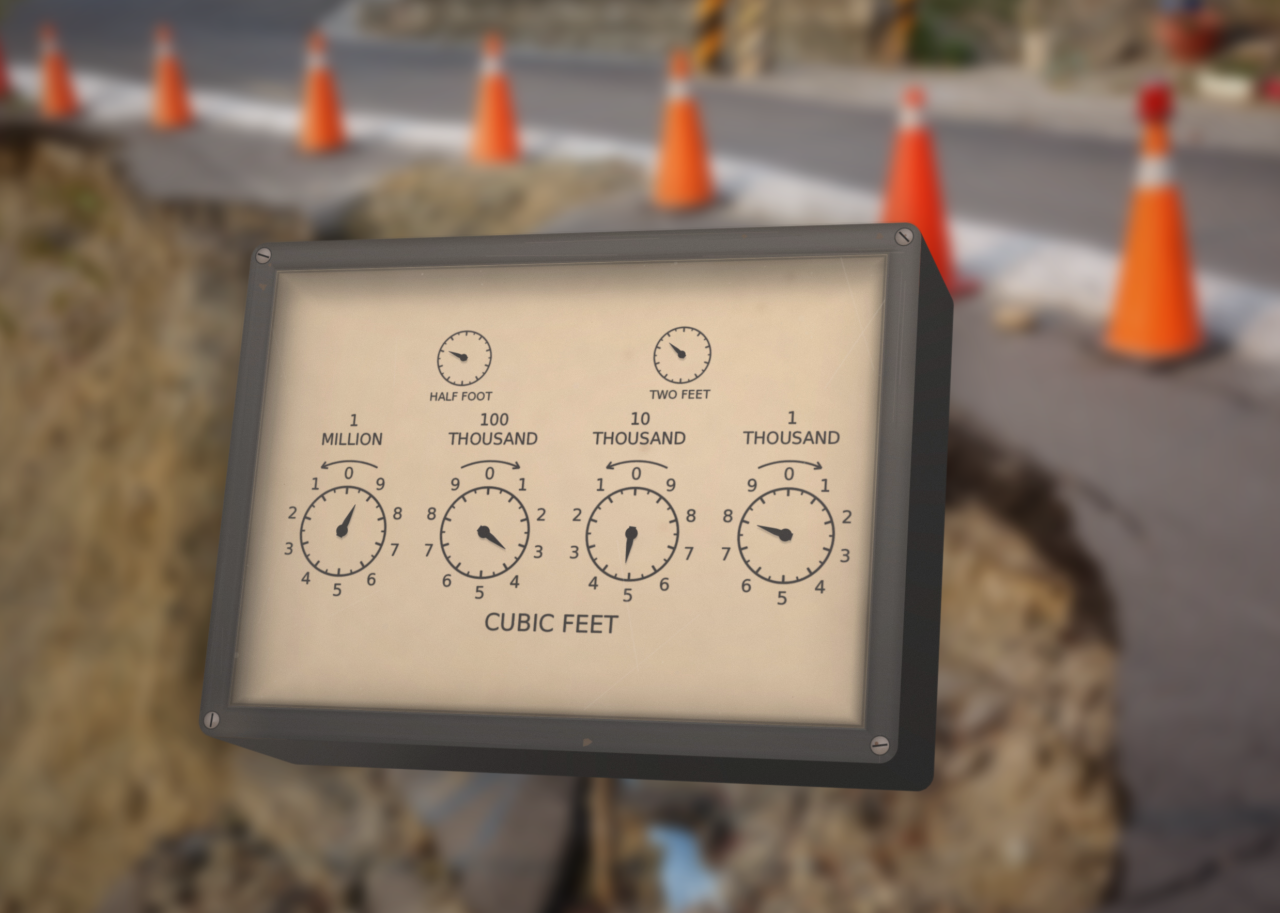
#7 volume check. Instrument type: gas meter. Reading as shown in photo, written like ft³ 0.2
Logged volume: ft³ 934800
